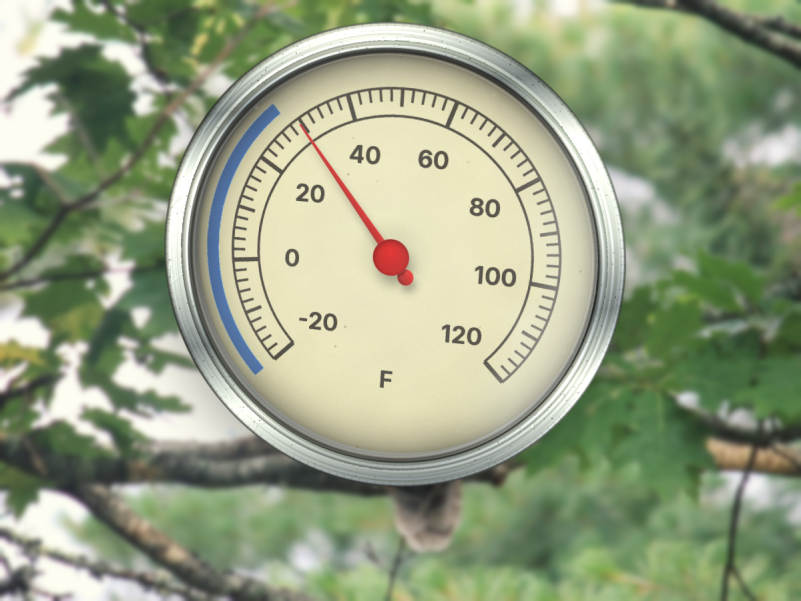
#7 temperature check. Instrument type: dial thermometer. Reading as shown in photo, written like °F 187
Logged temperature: °F 30
